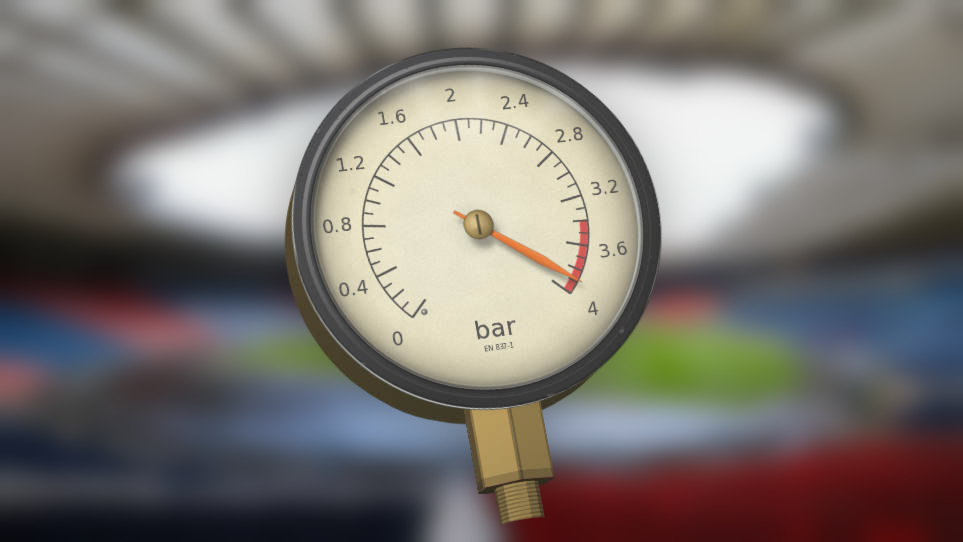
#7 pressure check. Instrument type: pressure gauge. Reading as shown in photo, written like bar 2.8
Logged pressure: bar 3.9
